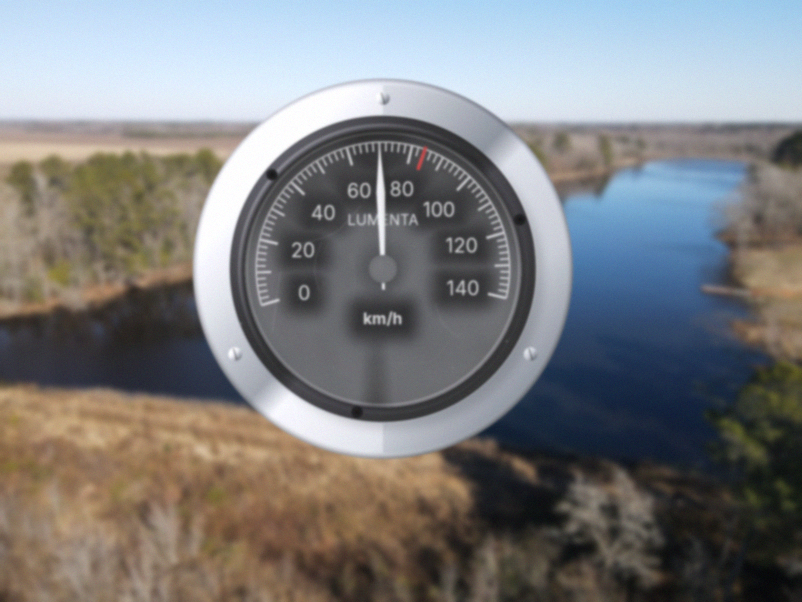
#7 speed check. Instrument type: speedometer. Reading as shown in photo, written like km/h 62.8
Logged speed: km/h 70
